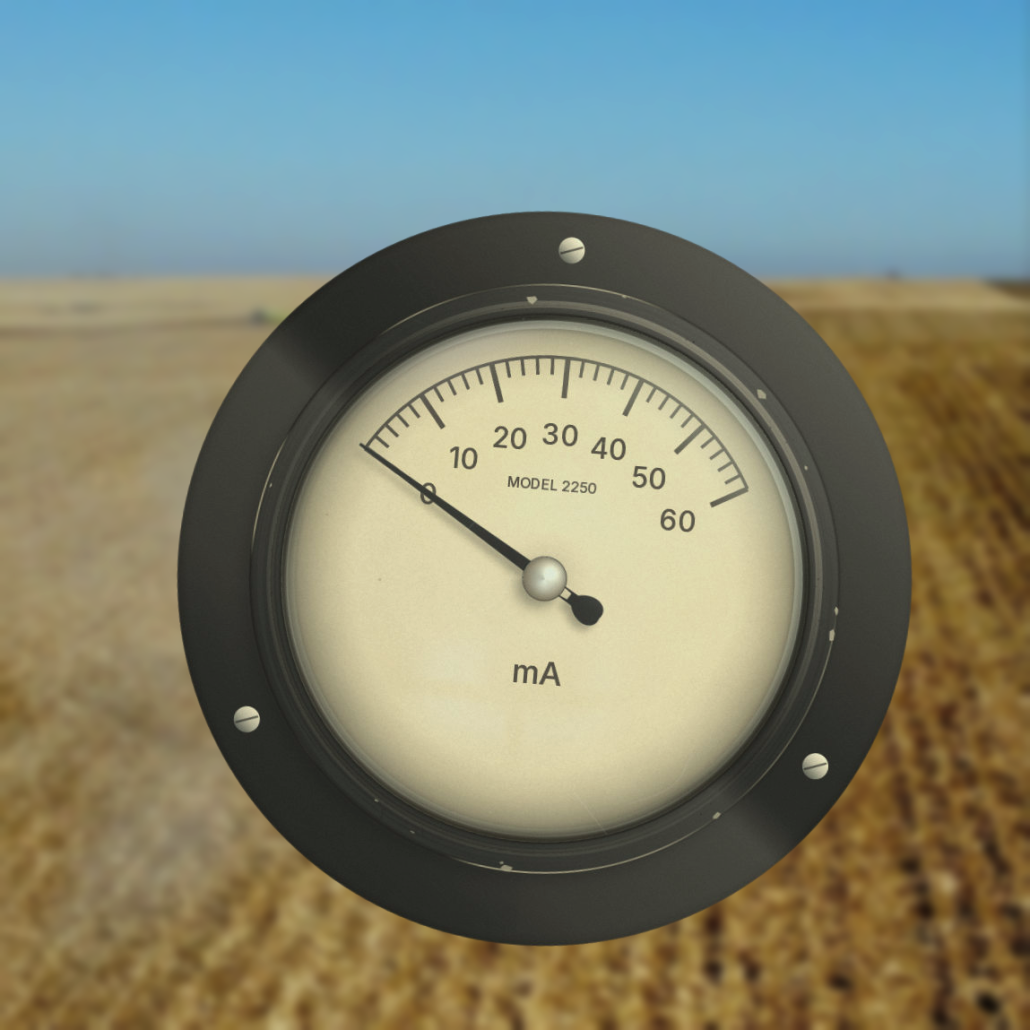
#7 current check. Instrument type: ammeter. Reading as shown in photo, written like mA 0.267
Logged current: mA 0
